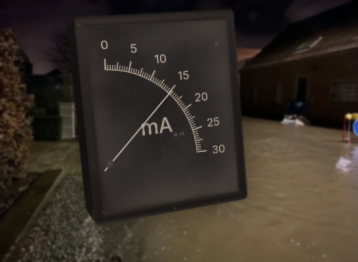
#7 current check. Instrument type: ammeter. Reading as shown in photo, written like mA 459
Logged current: mA 15
